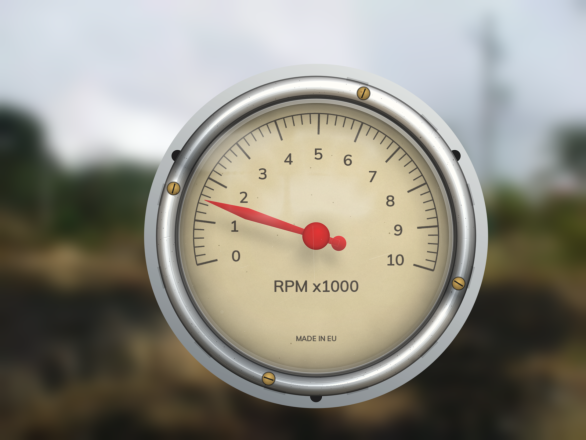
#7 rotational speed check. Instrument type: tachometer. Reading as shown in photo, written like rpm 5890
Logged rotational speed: rpm 1500
